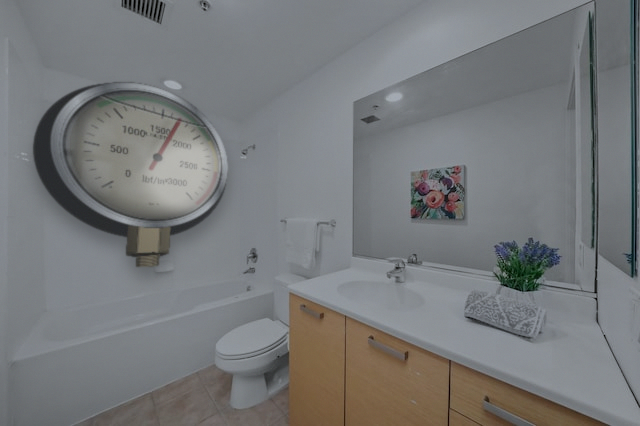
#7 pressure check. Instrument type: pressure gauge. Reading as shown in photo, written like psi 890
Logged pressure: psi 1700
